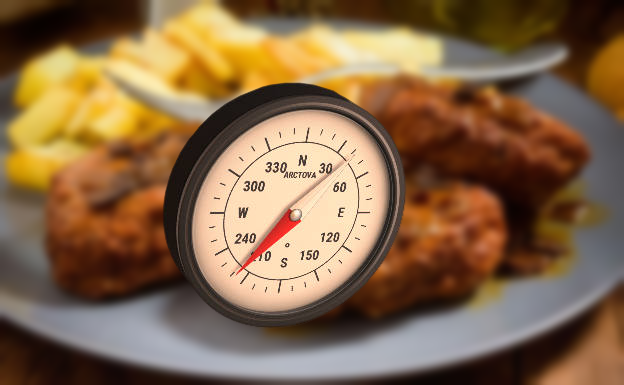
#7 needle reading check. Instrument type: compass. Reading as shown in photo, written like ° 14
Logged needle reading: ° 220
